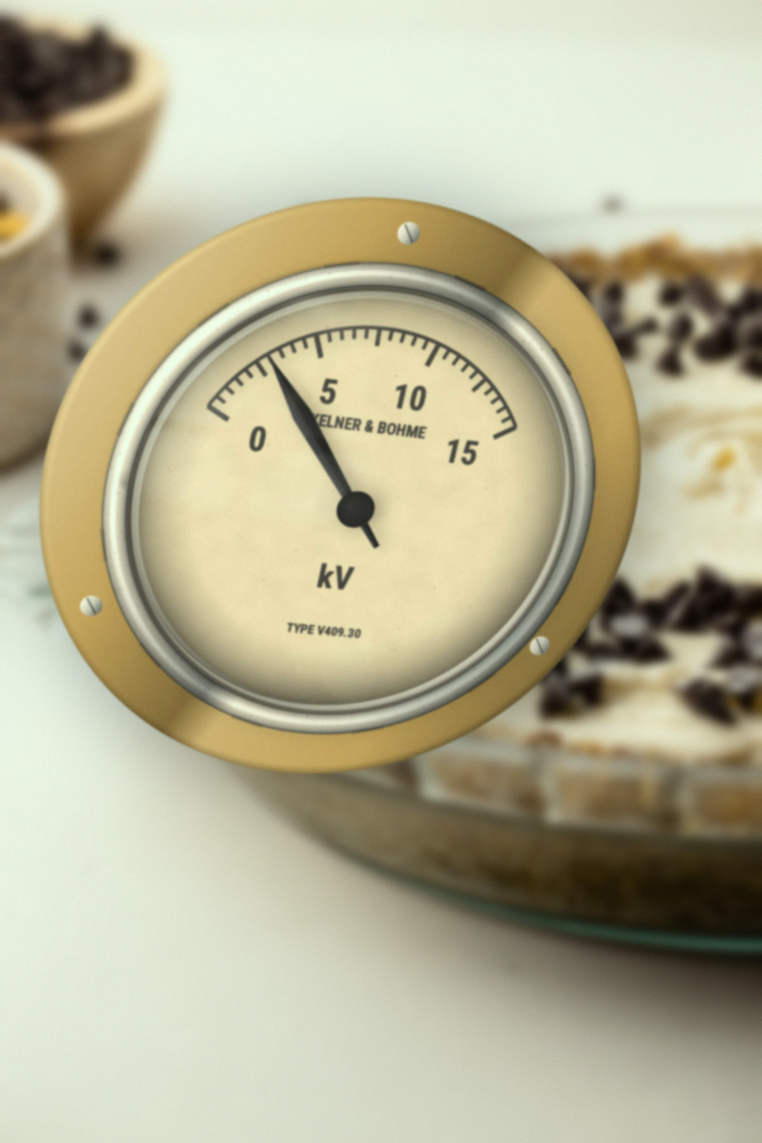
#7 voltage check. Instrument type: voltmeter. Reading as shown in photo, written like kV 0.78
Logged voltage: kV 3
